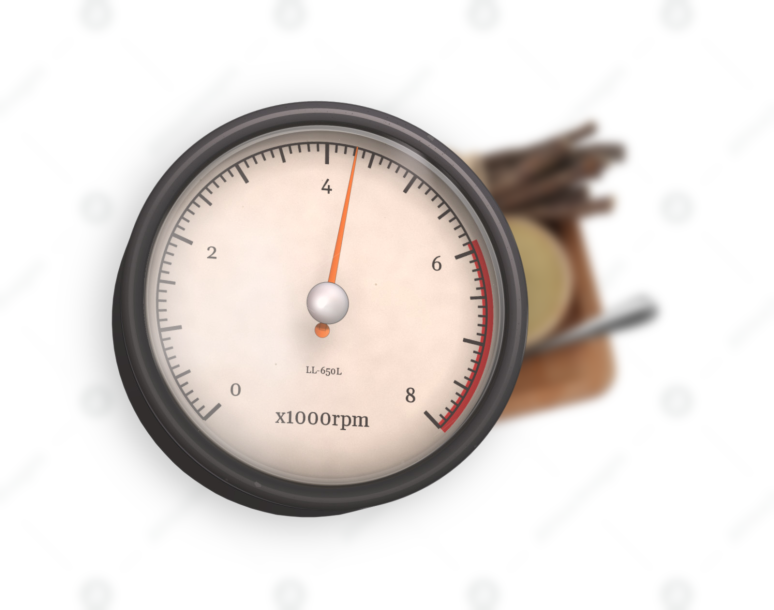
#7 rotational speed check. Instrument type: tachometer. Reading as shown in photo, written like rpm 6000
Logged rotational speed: rpm 4300
